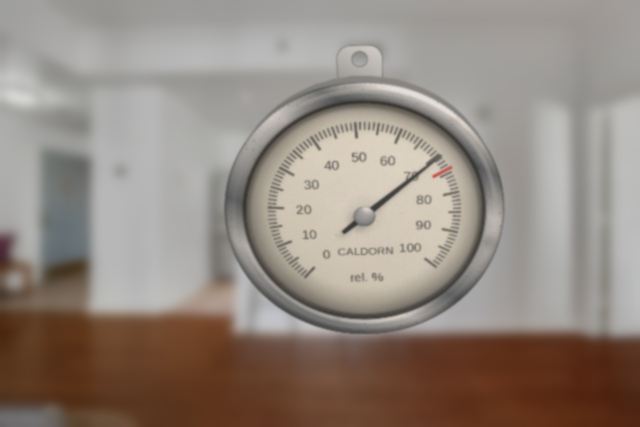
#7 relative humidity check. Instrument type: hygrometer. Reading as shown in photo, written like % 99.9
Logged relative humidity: % 70
